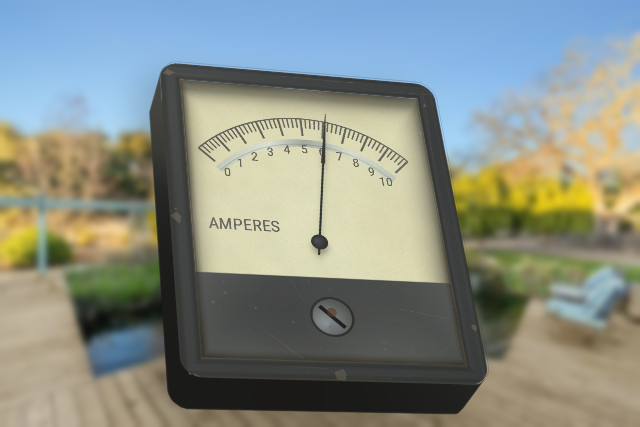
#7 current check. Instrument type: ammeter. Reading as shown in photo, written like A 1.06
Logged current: A 6
